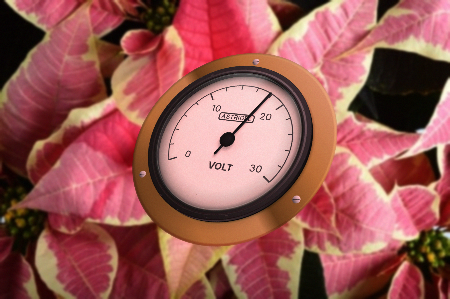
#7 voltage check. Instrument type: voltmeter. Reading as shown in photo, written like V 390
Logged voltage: V 18
